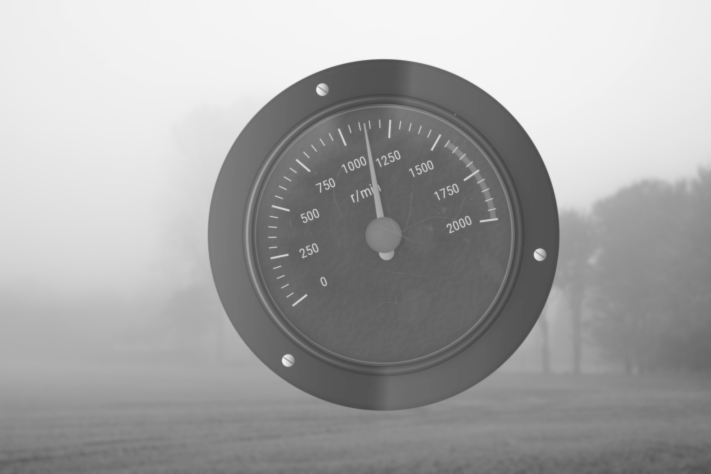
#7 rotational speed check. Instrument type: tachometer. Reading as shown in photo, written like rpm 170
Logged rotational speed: rpm 1125
